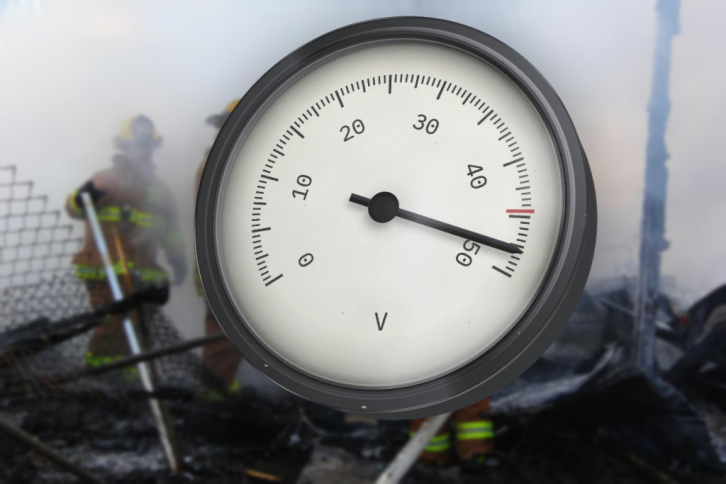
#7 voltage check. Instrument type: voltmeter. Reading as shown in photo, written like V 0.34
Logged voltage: V 48
